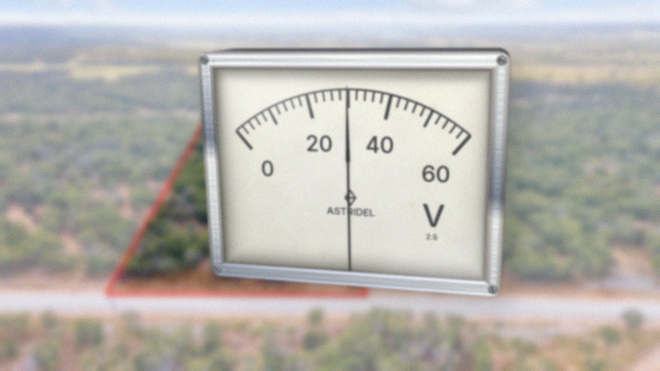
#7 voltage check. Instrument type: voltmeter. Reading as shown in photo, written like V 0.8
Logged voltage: V 30
